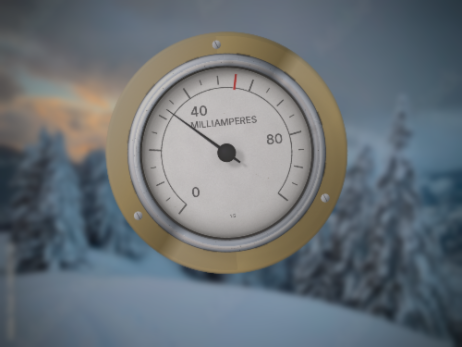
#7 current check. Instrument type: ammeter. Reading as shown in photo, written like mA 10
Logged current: mA 32.5
